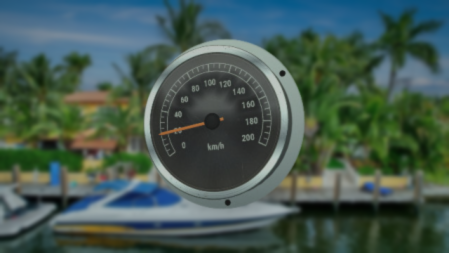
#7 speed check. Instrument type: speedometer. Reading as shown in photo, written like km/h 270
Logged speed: km/h 20
